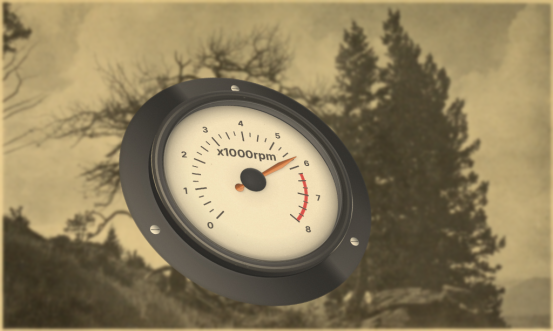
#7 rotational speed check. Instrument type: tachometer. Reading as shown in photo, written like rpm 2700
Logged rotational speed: rpm 5750
